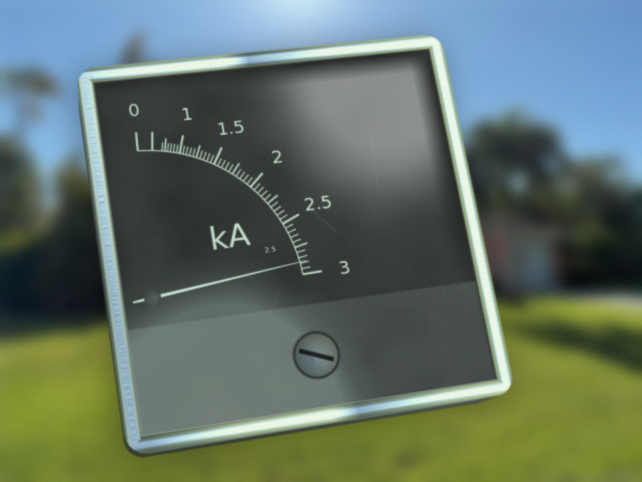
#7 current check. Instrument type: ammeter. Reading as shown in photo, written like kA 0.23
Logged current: kA 2.9
